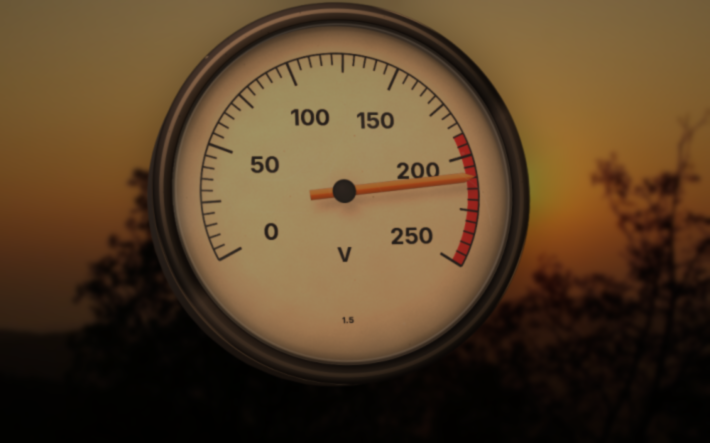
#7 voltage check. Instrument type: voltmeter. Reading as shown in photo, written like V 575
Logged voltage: V 210
